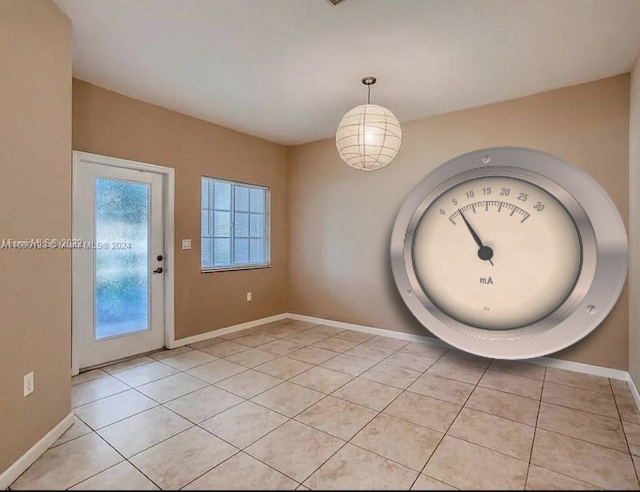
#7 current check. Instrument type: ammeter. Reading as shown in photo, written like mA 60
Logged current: mA 5
